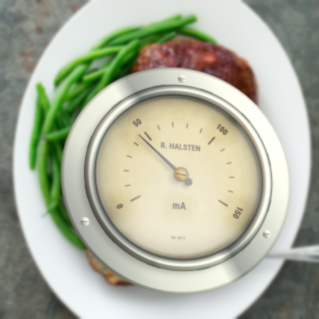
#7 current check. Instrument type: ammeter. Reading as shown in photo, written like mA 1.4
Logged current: mA 45
